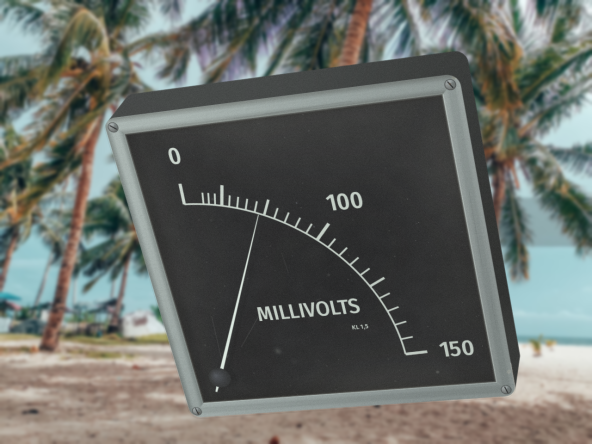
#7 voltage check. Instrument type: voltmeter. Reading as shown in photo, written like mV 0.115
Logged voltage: mV 72.5
